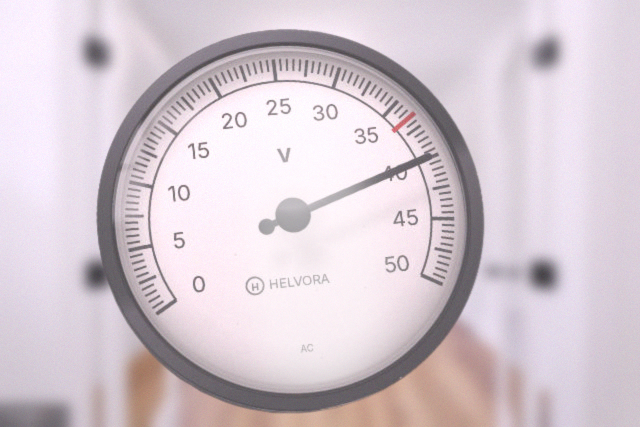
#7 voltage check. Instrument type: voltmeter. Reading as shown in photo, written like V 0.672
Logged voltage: V 40
